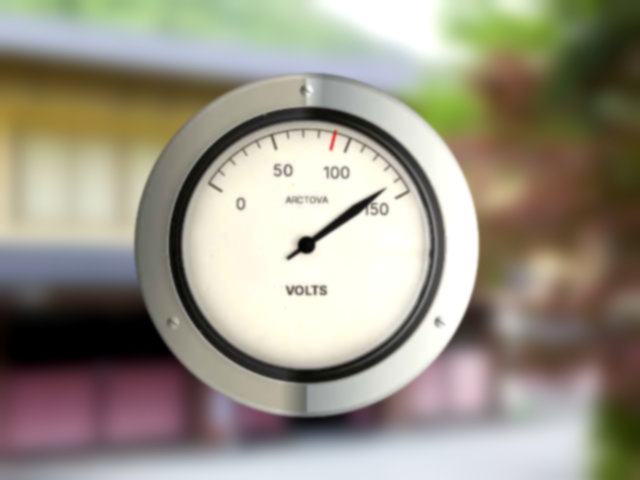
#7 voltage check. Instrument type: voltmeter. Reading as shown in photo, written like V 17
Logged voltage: V 140
